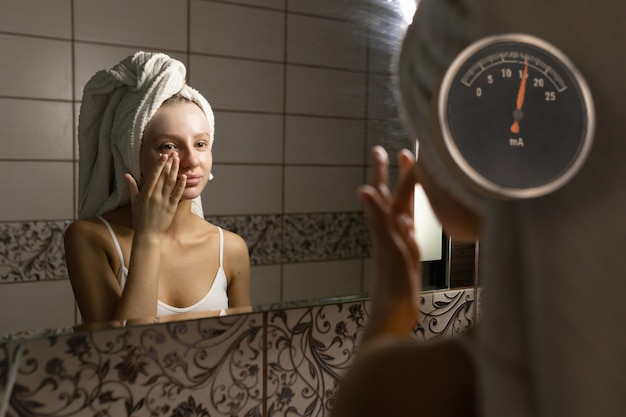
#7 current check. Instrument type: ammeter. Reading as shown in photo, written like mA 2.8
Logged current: mA 15
